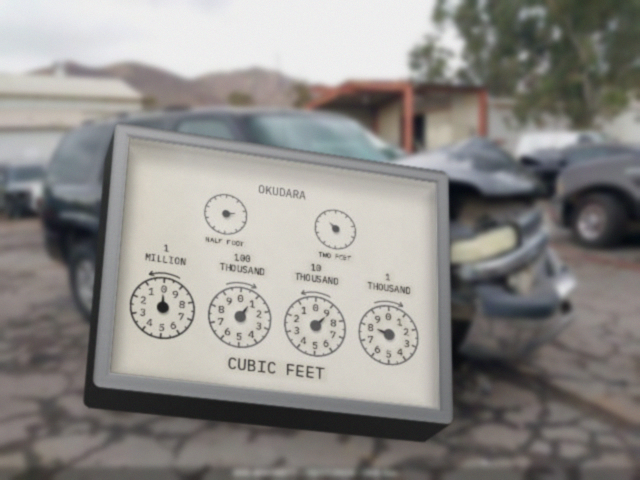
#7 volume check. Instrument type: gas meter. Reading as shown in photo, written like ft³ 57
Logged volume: ft³ 8800
